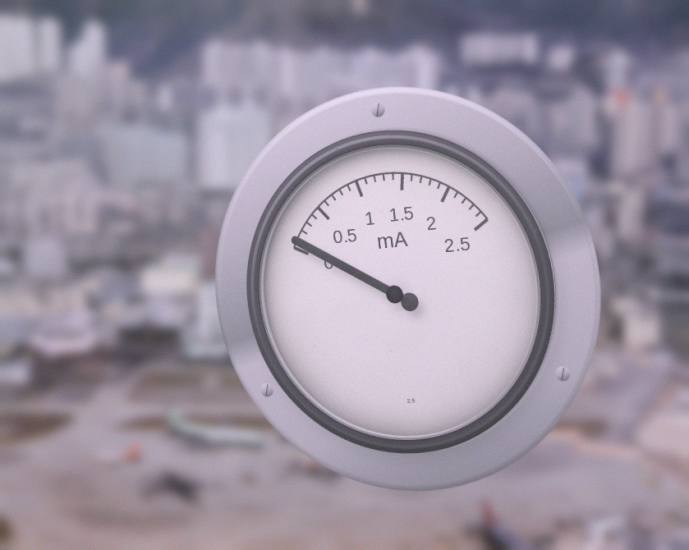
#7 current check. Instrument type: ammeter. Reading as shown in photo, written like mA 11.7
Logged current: mA 0.1
